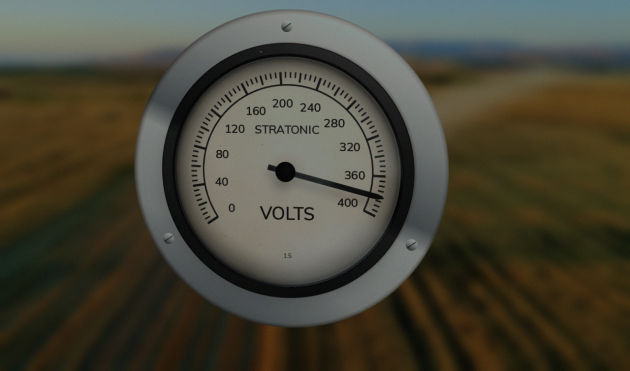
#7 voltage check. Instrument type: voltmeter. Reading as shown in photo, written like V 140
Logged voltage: V 380
